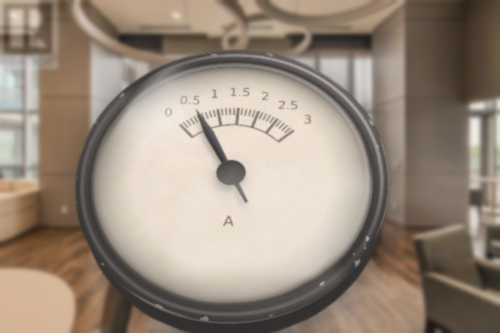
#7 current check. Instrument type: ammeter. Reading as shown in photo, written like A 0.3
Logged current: A 0.5
